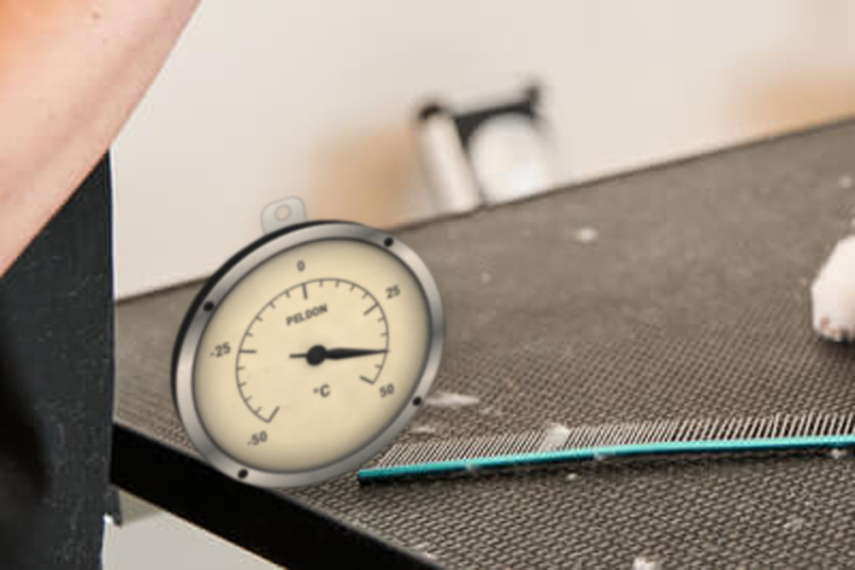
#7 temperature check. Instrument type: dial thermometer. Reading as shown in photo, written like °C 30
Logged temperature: °C 40
